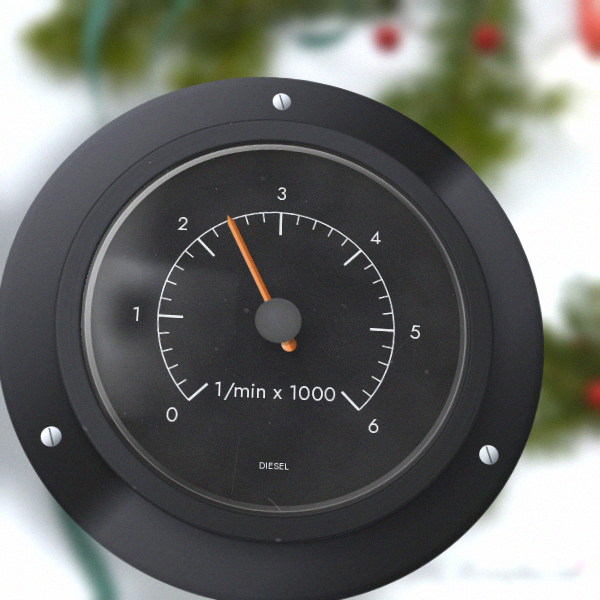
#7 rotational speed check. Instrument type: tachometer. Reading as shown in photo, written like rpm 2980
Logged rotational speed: rpm 2400
